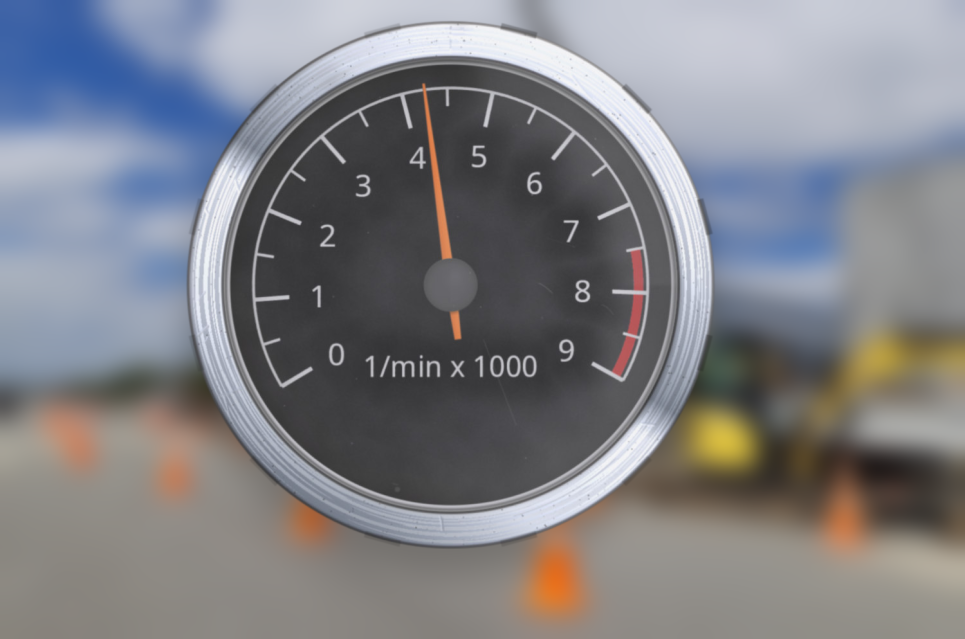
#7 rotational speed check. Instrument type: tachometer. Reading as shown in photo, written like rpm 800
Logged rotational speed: rpm 4250
